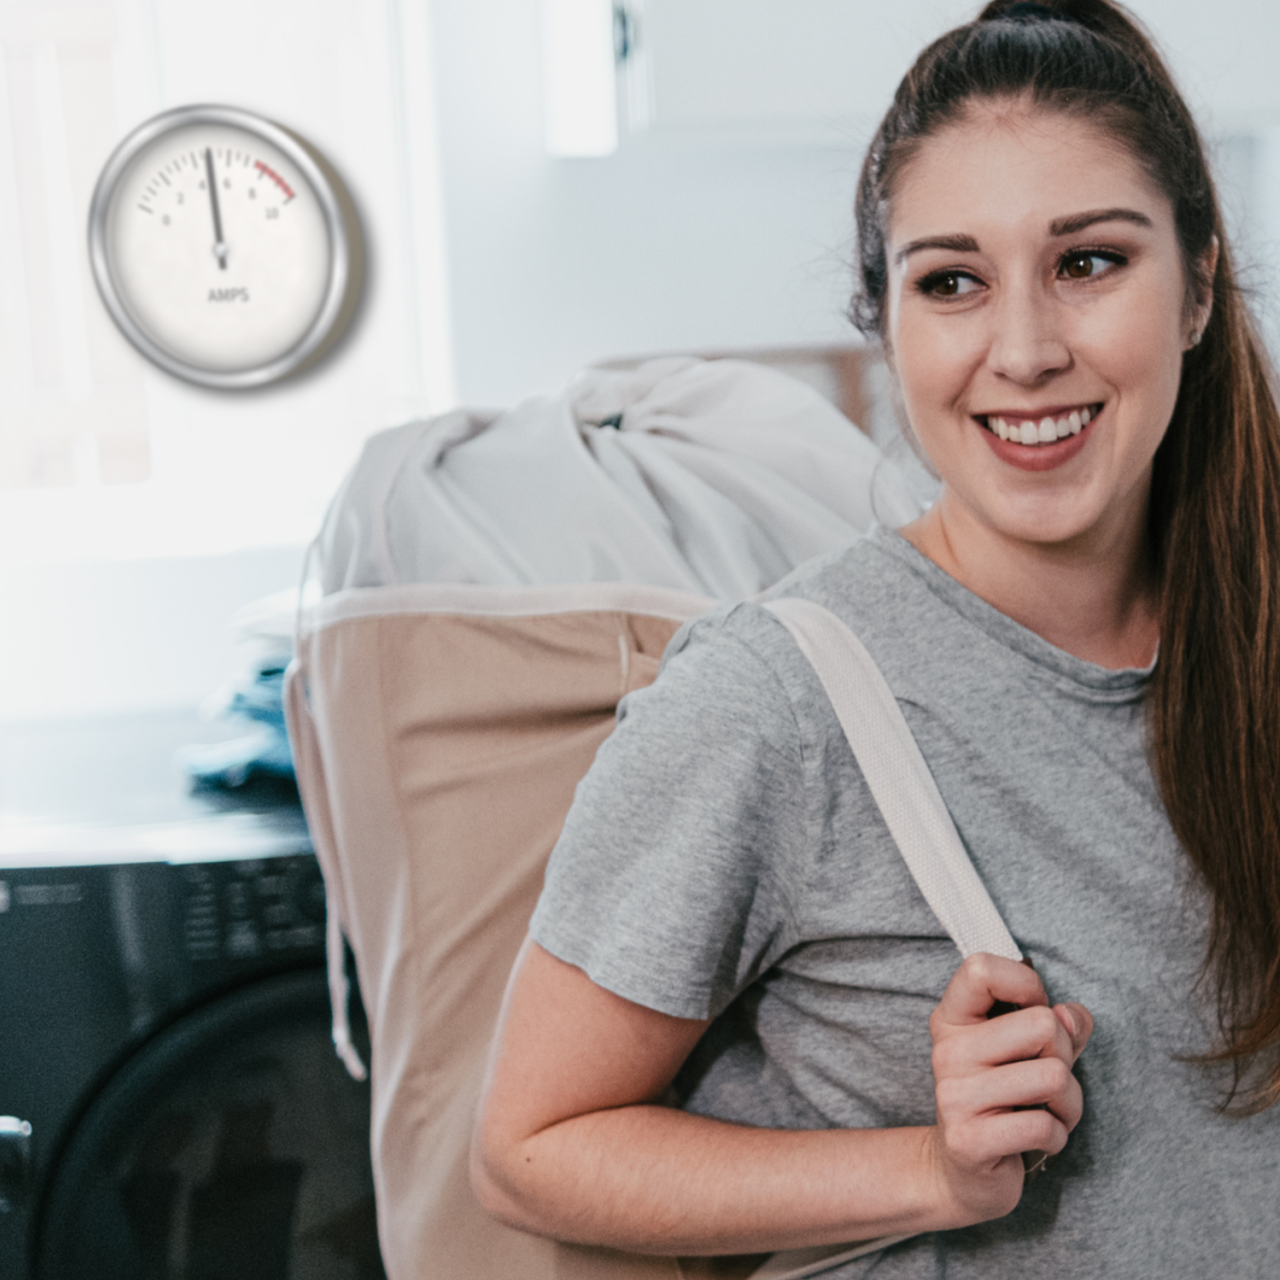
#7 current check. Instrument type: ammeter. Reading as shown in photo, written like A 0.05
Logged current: A 5
